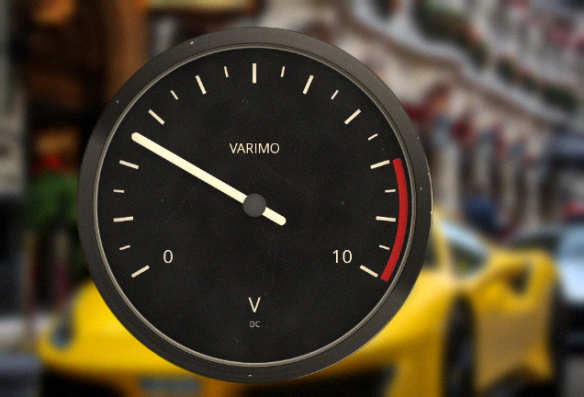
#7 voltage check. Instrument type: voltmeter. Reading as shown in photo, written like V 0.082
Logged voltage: V 2.5
